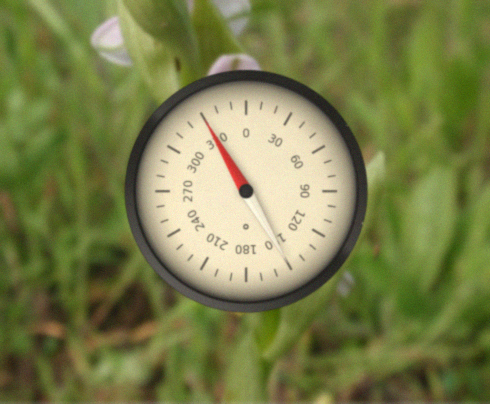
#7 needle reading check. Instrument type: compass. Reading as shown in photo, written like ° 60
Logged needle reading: ° 330
